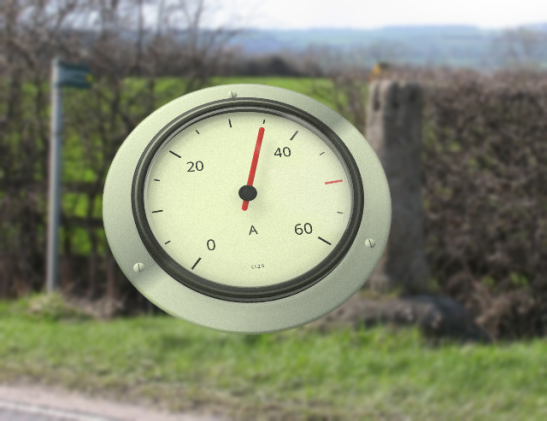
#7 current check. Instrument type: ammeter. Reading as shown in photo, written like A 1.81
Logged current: A 35
